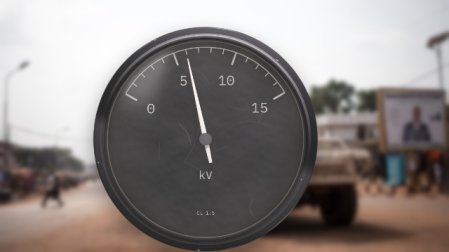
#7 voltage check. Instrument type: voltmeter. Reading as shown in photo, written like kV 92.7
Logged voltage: kV 6
